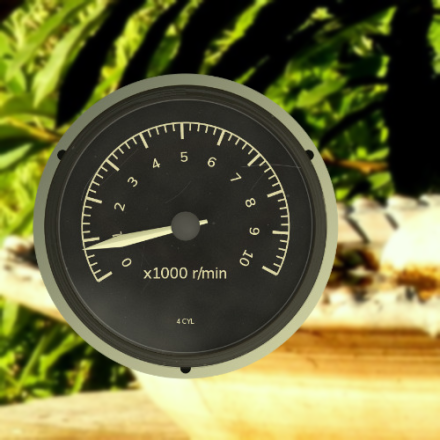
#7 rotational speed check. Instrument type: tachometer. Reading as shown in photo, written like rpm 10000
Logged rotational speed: rpm 800
